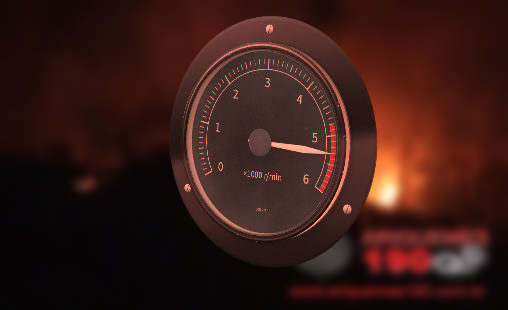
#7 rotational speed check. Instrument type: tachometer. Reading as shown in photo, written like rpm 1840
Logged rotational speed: rpm 5300
